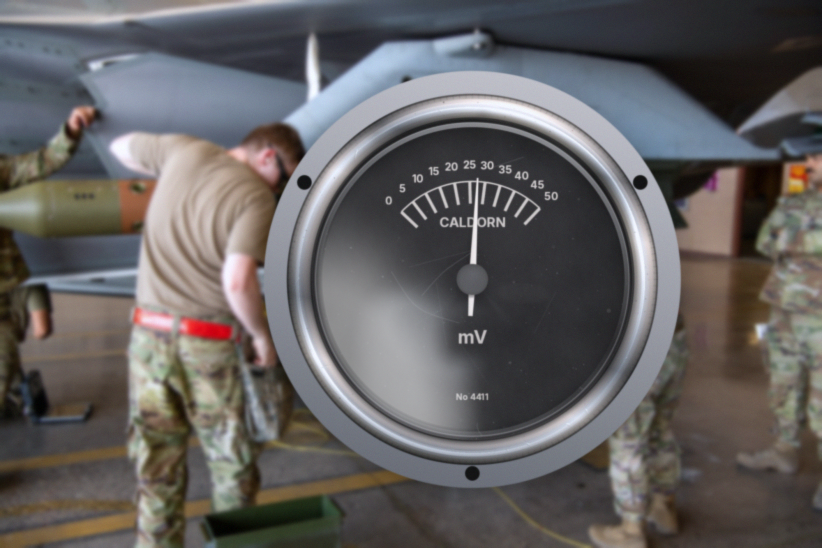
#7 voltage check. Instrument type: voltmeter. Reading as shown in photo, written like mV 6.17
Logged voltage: mV 27.5
